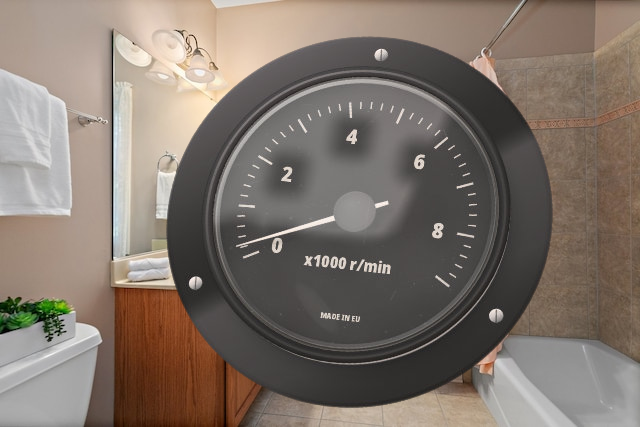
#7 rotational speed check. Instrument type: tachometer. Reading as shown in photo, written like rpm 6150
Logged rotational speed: rpm 200
